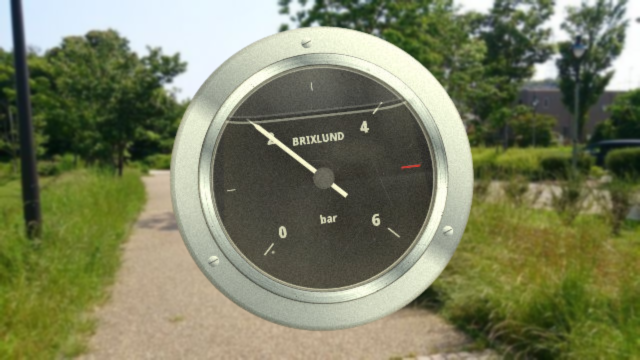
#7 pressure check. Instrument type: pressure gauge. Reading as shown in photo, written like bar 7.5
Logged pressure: bar 2
